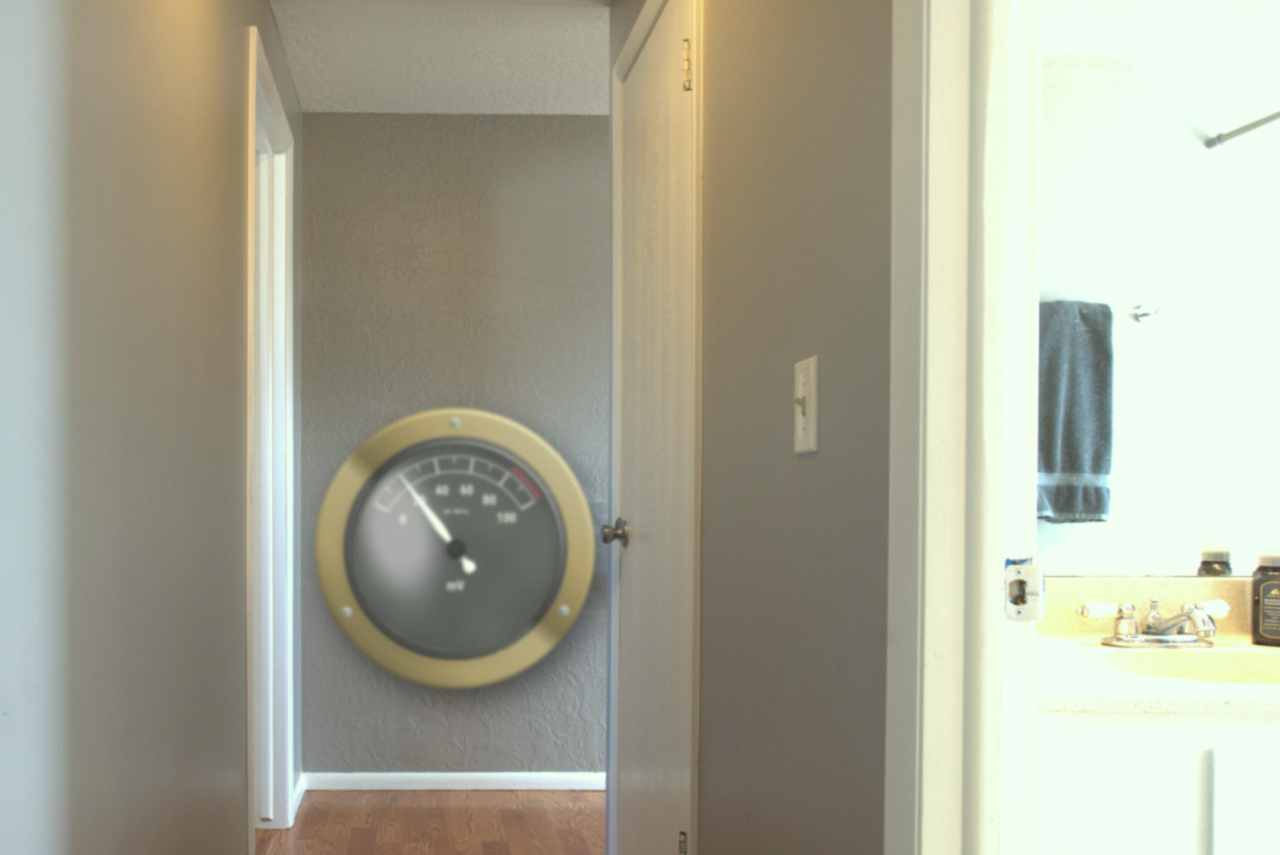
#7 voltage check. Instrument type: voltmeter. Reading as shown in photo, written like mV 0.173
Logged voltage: mV 20
